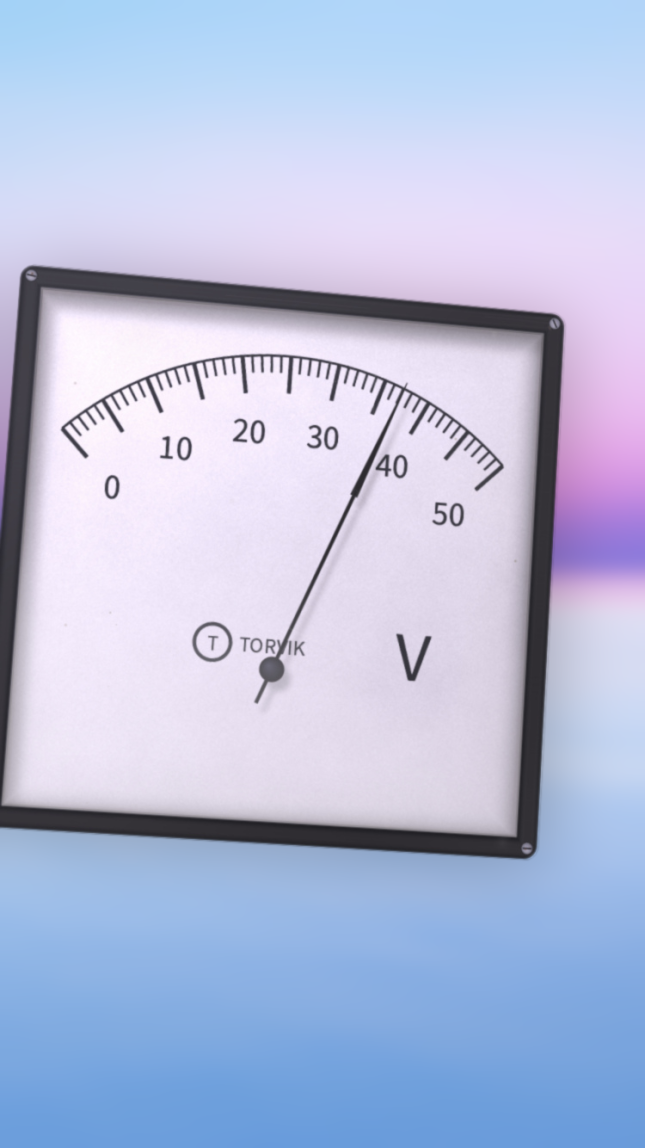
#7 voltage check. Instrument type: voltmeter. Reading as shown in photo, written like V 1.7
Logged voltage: V 37
